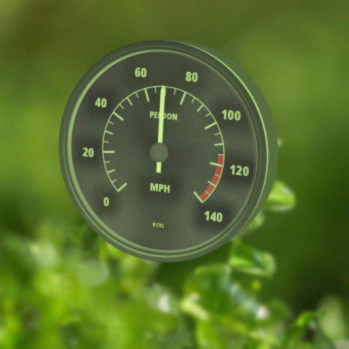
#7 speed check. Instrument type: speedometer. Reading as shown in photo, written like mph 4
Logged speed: mph 70
